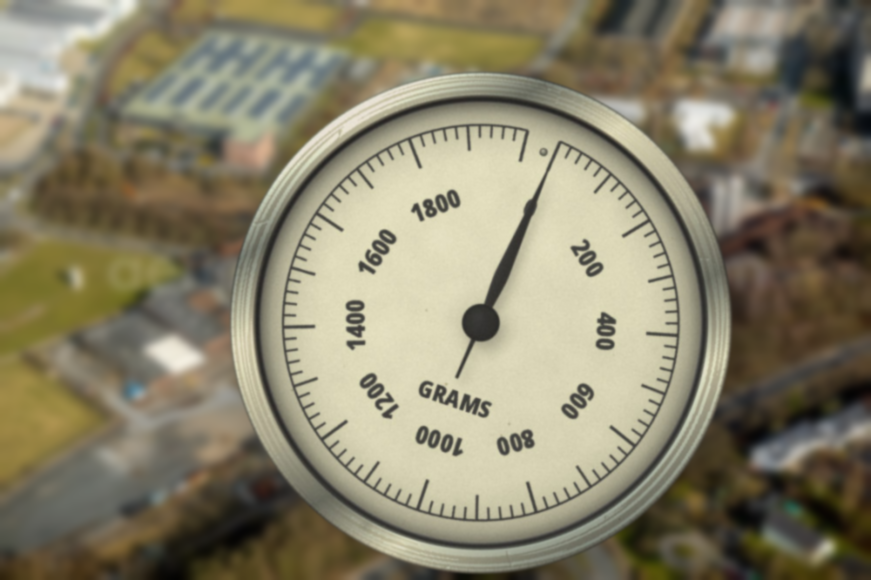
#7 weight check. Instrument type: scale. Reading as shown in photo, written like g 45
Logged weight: g 0
